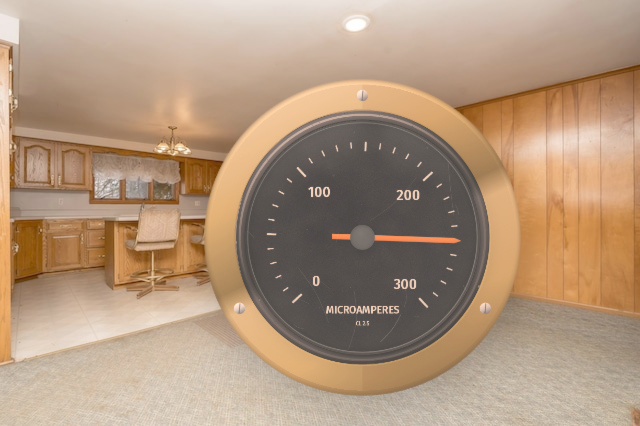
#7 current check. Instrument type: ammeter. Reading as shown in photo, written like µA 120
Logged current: µA 250
